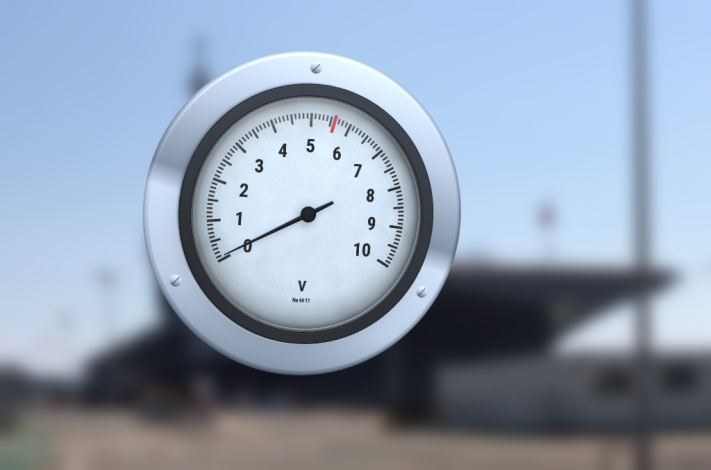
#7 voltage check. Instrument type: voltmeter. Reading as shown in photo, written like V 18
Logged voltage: V 0.1
